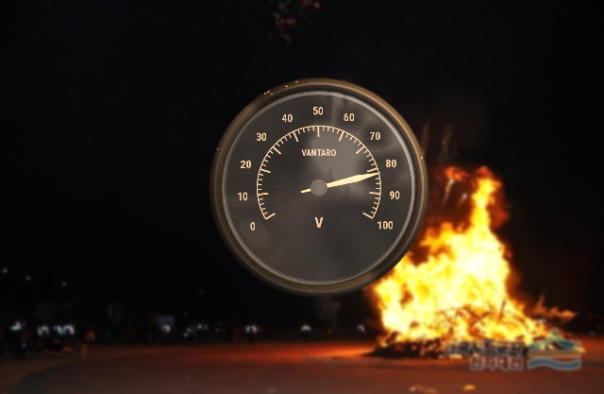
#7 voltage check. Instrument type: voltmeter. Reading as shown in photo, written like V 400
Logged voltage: V 82
